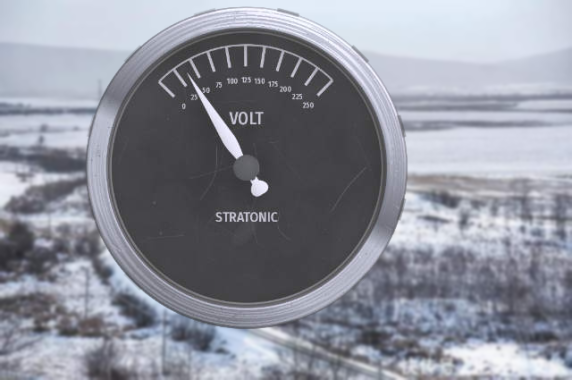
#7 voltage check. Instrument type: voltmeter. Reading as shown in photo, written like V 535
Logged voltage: V 37.5
